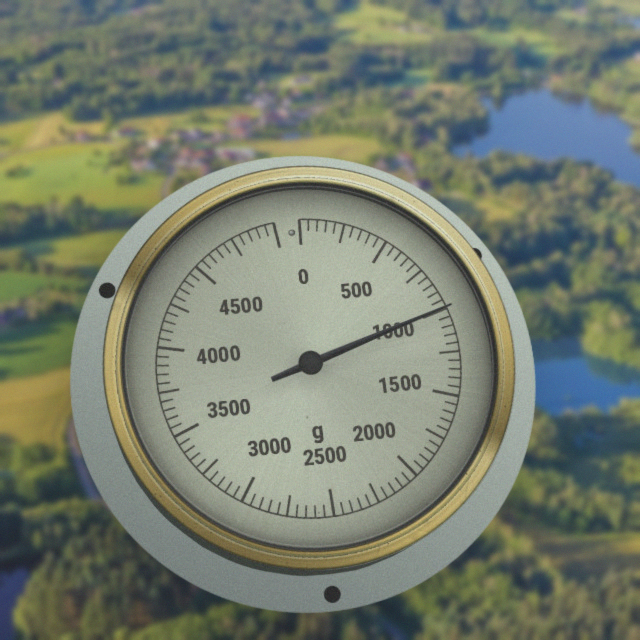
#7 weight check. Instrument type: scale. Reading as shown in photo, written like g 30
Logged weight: g 1000
